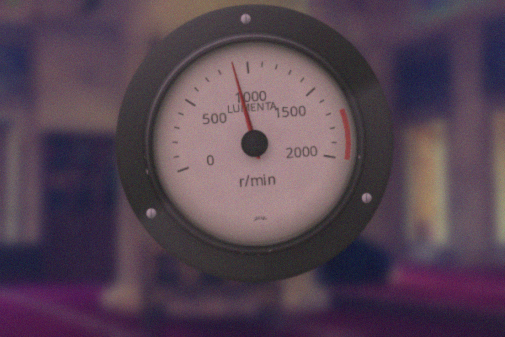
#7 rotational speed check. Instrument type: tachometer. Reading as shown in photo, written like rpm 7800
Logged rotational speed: rpm 900
